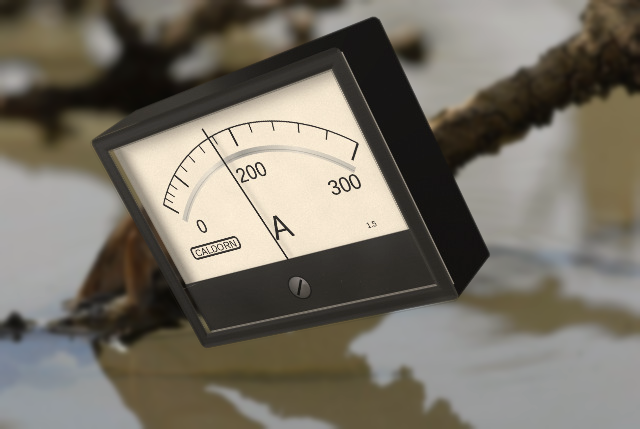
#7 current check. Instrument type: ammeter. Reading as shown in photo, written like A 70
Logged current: A 180
